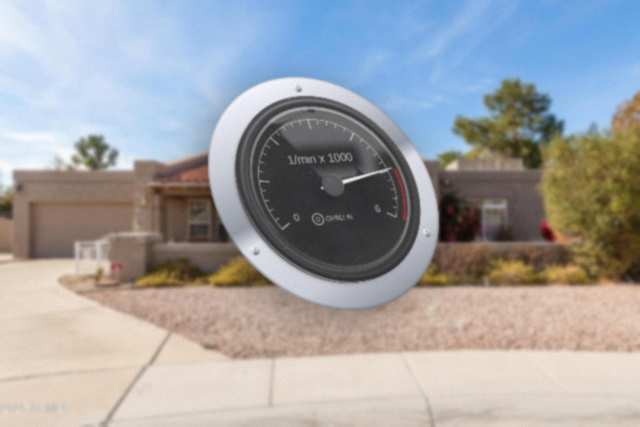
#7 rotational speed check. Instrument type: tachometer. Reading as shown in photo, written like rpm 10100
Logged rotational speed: rpm 5000
